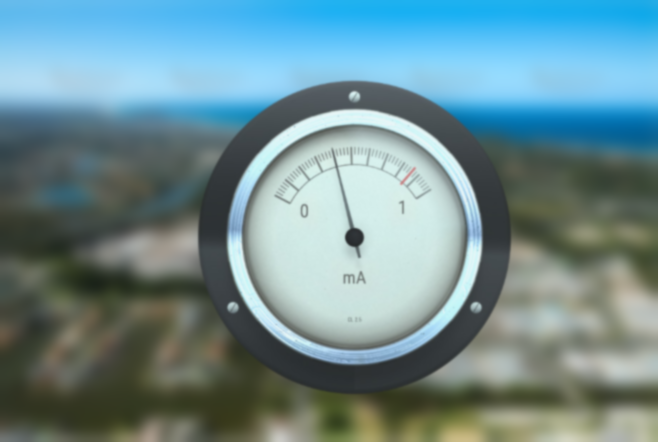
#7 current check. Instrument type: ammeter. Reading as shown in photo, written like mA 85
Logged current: mA 0.4
